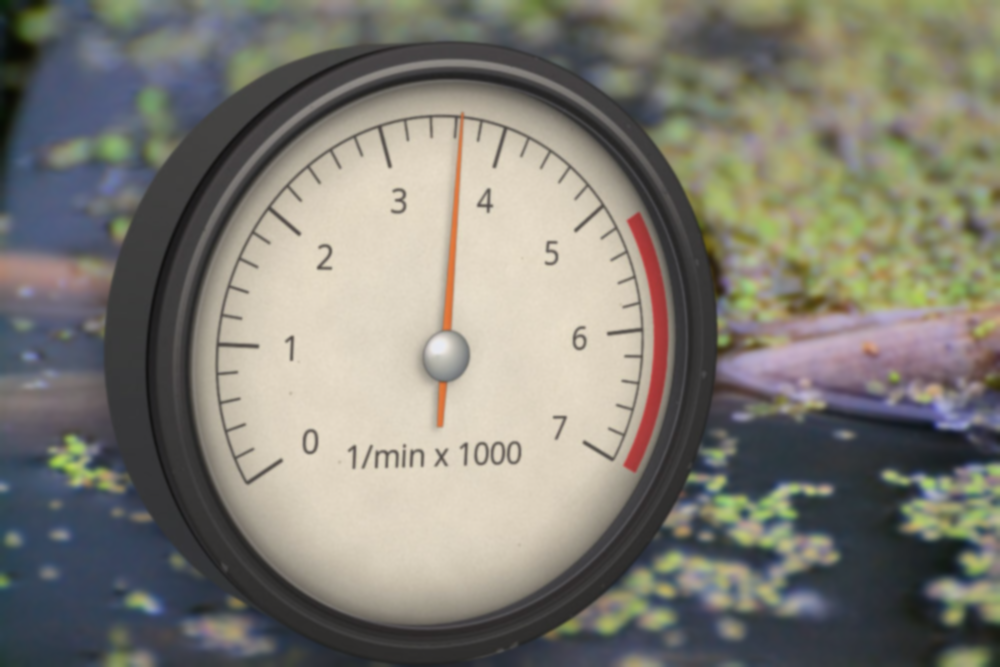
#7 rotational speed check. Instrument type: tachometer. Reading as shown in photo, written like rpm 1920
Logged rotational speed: rpm 3600
